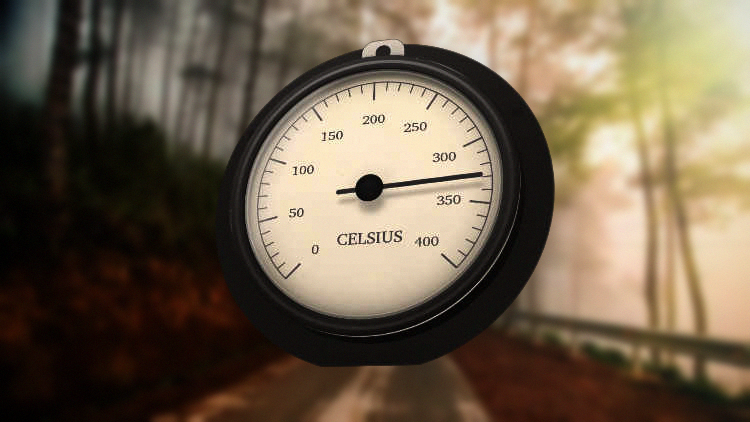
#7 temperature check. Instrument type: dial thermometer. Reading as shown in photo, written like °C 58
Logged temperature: °C 330
